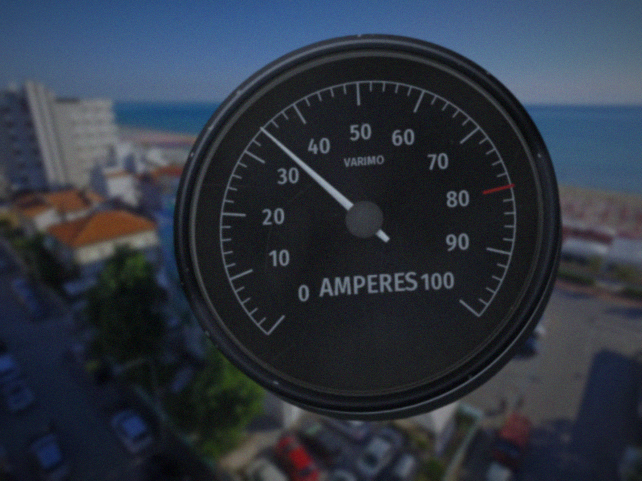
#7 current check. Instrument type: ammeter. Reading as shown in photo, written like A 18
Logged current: A 34
